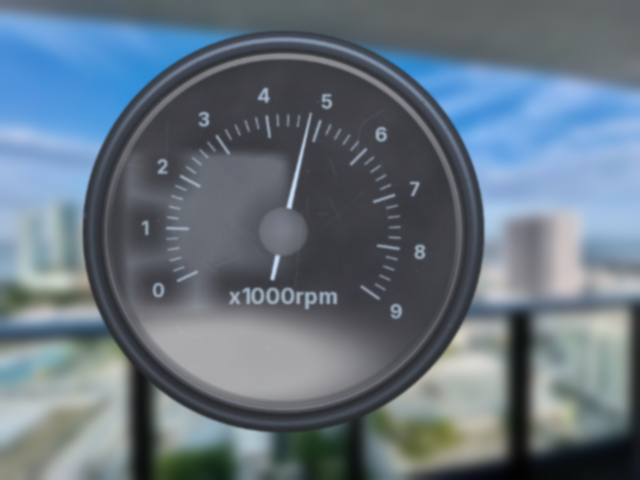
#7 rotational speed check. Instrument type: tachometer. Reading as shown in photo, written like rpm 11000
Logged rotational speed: rpm 4800
